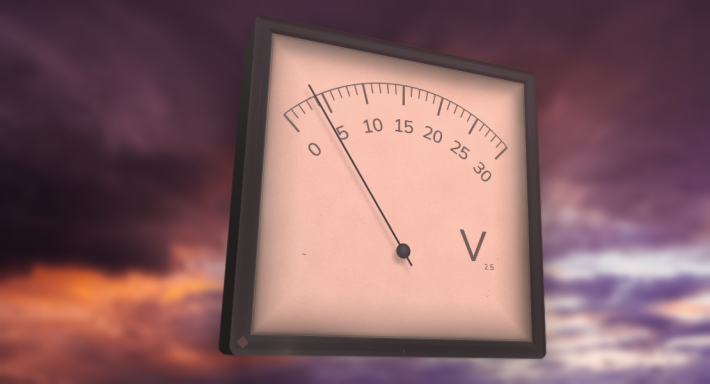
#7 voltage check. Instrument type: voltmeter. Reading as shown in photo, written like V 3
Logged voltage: V 4
